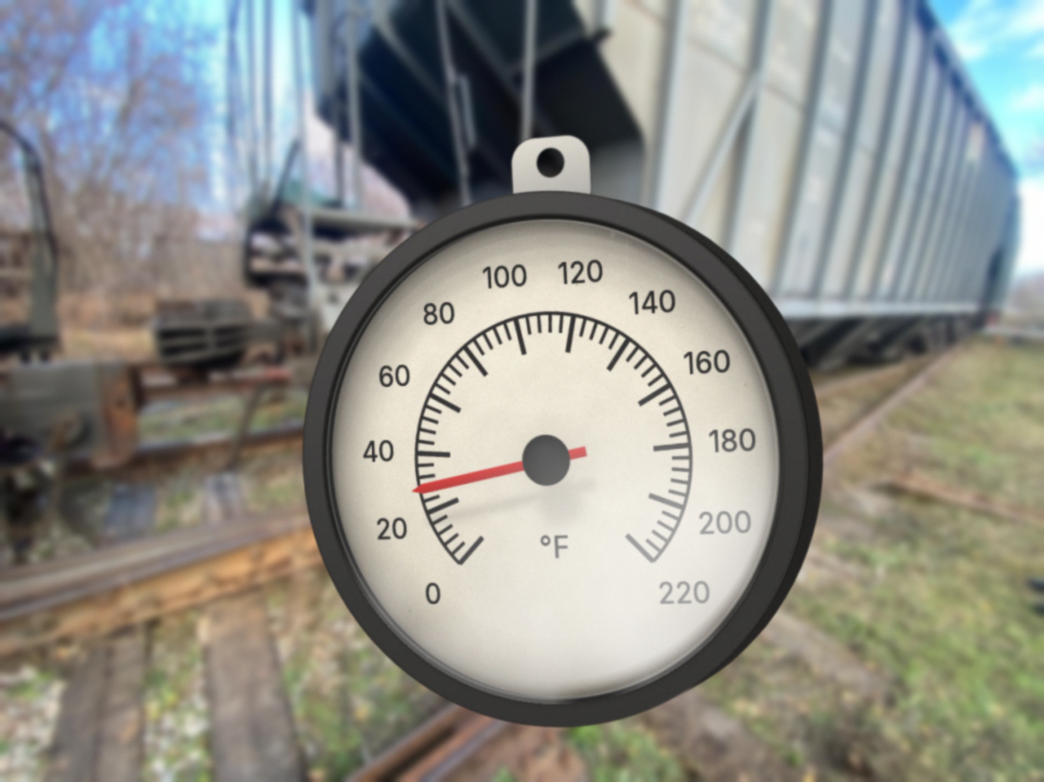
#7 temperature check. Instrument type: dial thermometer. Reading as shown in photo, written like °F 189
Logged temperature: °F 28
